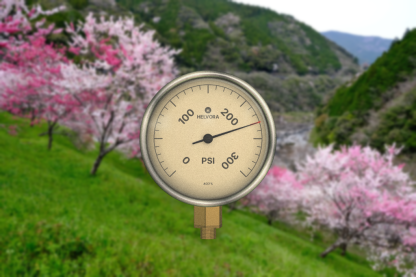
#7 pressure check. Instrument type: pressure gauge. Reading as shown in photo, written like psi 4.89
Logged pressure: psi 230
